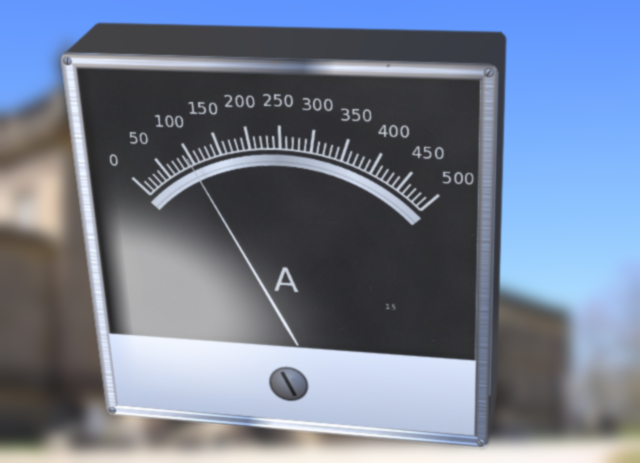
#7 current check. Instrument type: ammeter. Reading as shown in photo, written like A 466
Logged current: A 100
